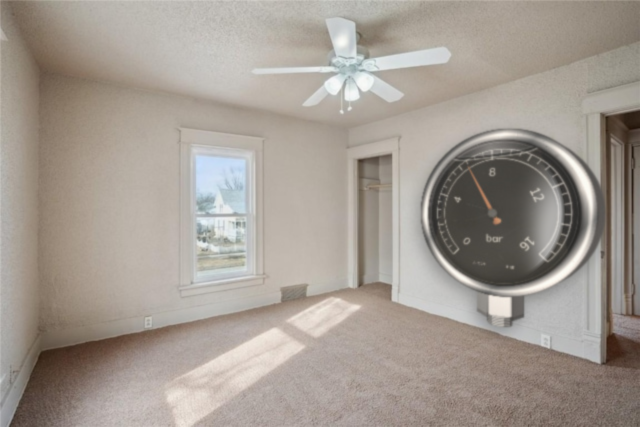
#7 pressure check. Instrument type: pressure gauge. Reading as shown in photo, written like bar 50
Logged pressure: bar 6.5
